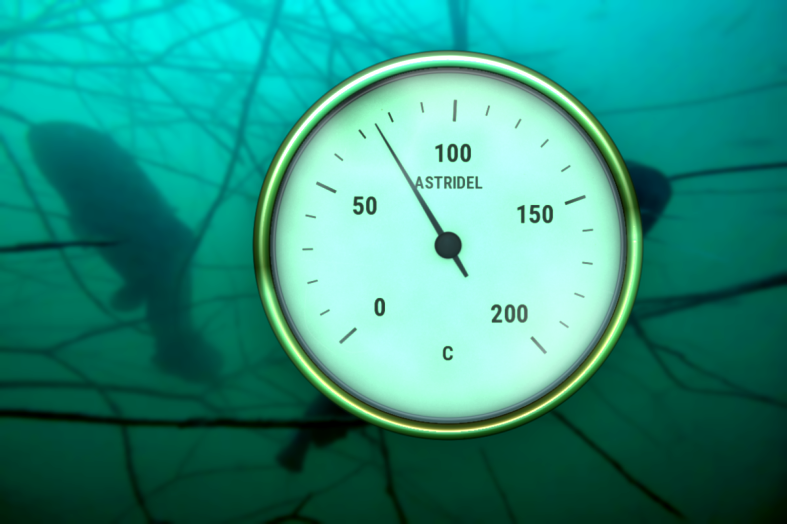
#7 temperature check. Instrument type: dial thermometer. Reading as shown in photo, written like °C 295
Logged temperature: °C 75
